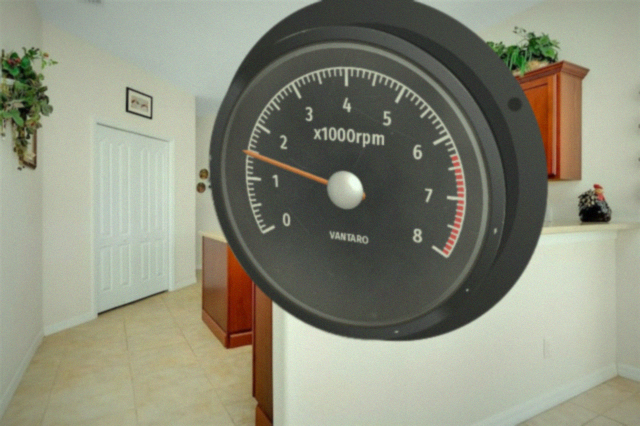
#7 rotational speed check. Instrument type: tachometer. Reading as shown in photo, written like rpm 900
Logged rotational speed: rpm 1500
